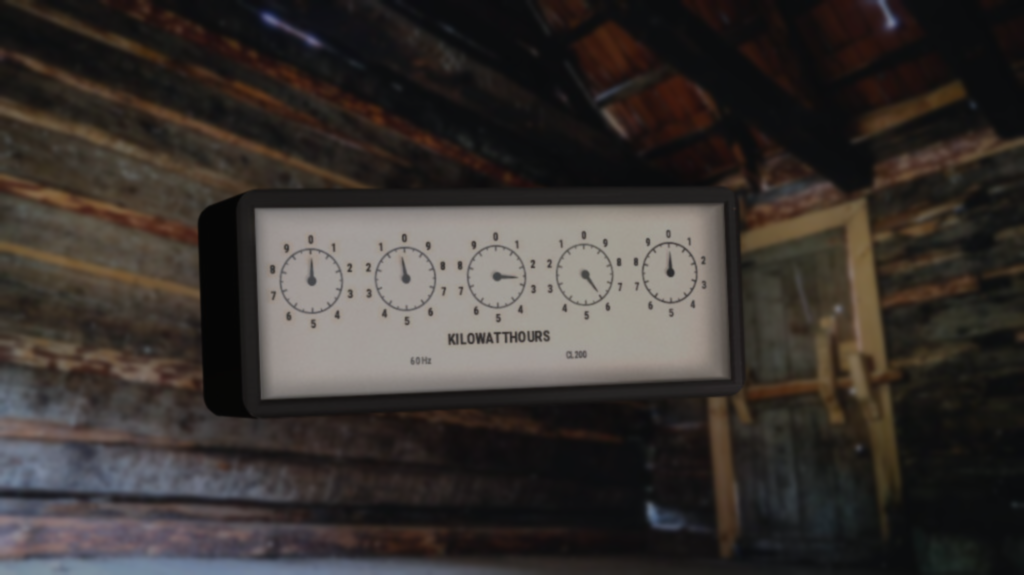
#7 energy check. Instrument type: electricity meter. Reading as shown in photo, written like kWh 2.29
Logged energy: kWh 260
